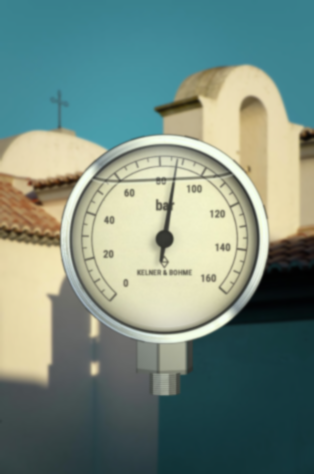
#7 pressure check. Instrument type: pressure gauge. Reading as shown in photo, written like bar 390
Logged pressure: bar 87.5
